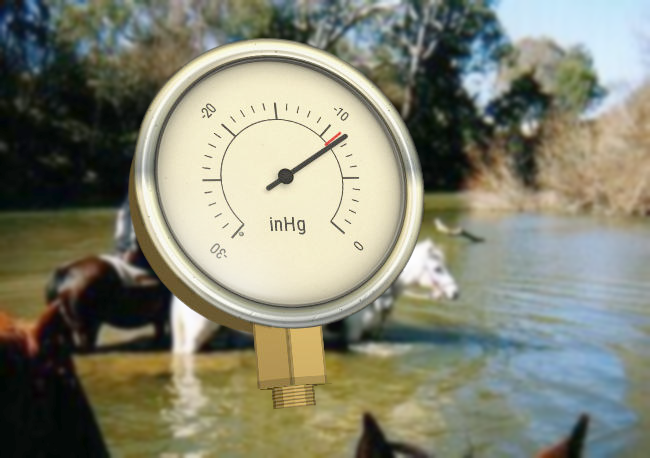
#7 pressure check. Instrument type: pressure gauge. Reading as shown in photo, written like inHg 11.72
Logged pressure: inHg -8.5
